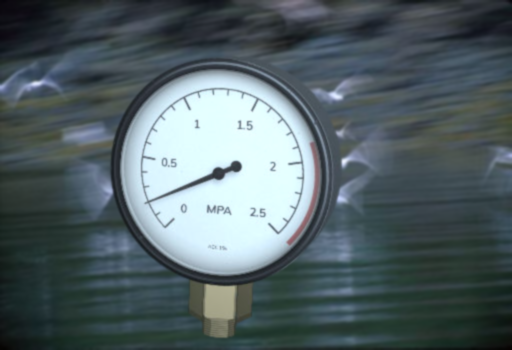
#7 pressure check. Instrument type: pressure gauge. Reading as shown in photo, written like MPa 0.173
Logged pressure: MPa 0.2
